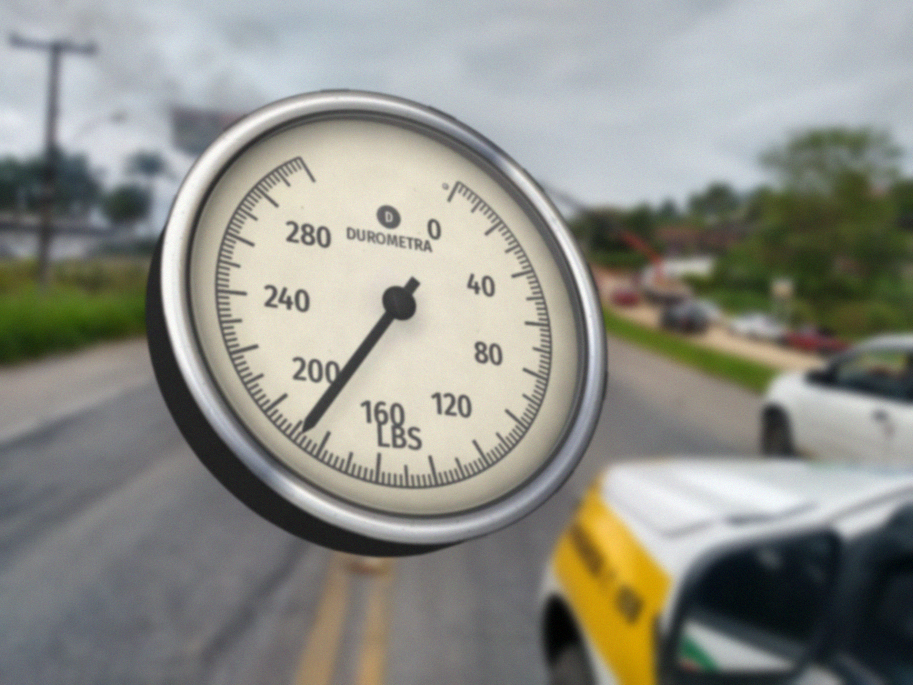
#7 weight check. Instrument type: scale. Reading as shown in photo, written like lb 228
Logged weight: lb 188
